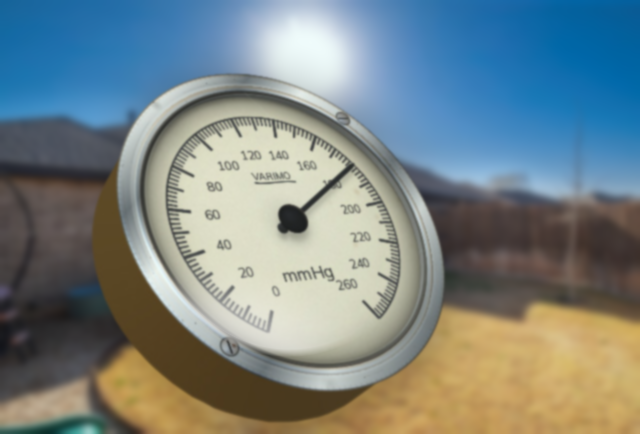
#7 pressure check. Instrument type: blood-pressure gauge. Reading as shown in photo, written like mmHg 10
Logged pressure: mmHg 180
